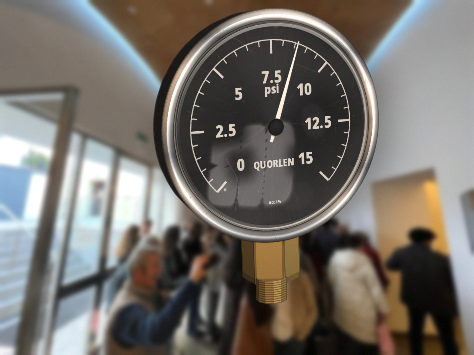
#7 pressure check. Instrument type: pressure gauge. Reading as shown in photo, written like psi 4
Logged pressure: psi 8.5
